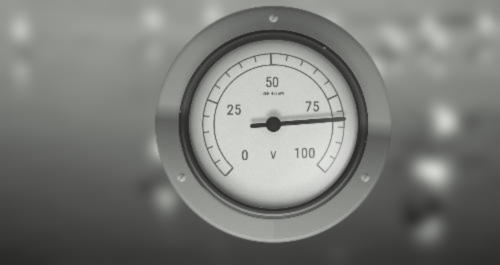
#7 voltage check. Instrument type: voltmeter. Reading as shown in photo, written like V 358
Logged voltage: V 82.5
